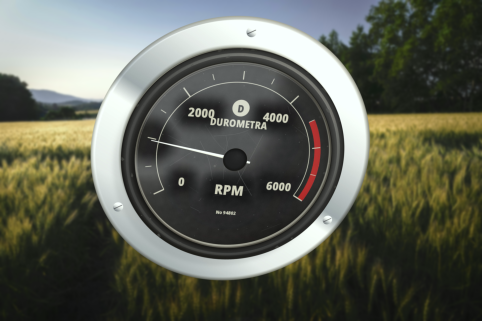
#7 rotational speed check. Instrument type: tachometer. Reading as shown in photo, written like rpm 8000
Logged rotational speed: rpm 1000
